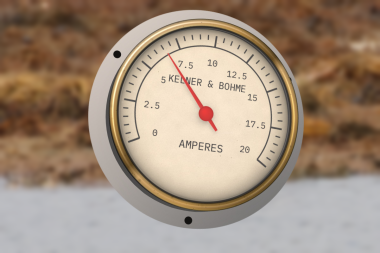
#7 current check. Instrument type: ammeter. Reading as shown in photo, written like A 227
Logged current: A 6.5
